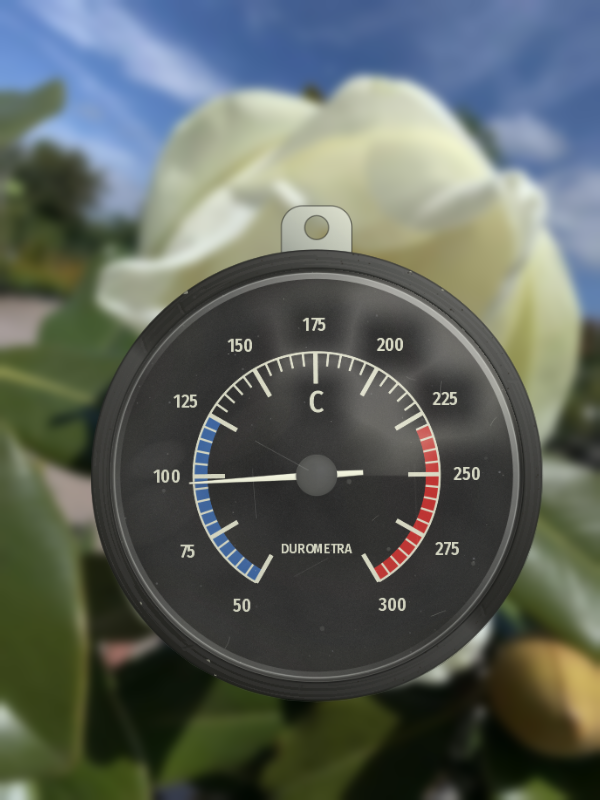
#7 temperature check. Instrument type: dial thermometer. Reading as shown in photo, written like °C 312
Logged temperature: °C 97.5
